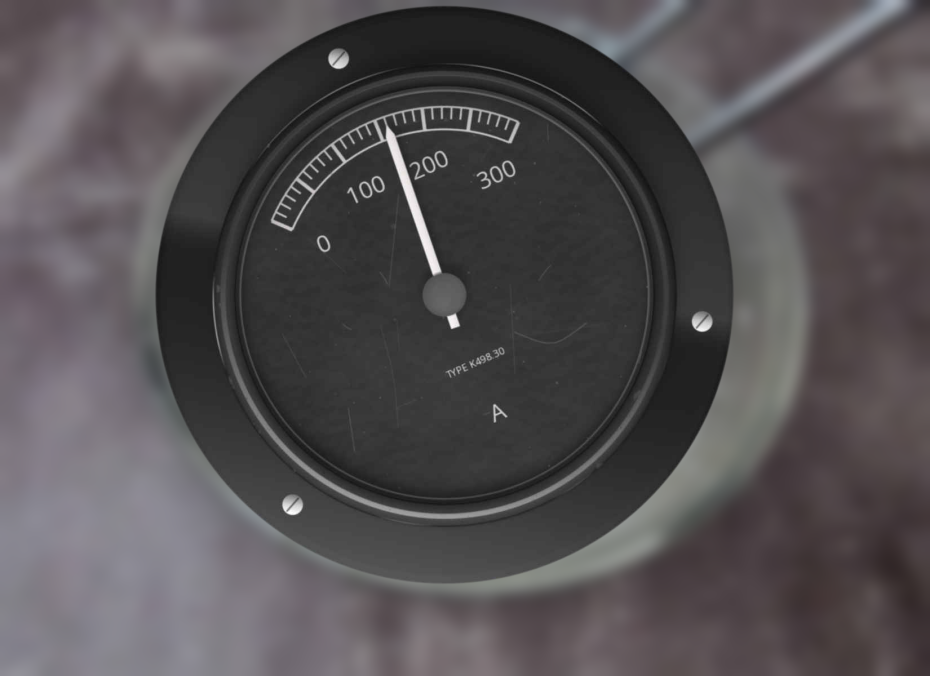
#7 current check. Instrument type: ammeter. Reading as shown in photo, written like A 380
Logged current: A 160
